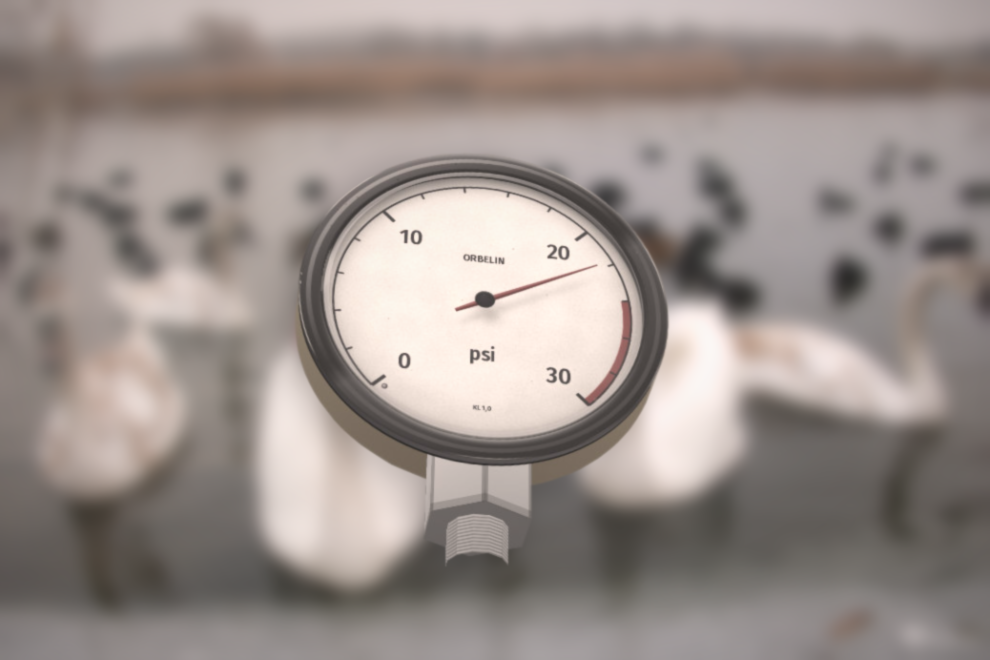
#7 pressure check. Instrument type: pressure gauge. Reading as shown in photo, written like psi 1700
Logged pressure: psi 22
